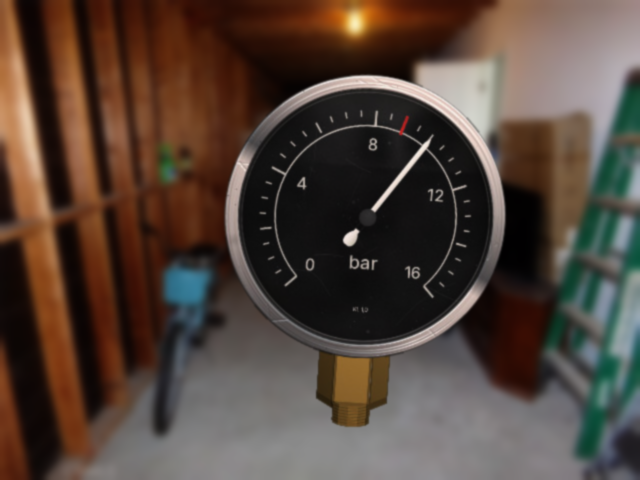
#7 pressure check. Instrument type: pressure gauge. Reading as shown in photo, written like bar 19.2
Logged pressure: bar 10
